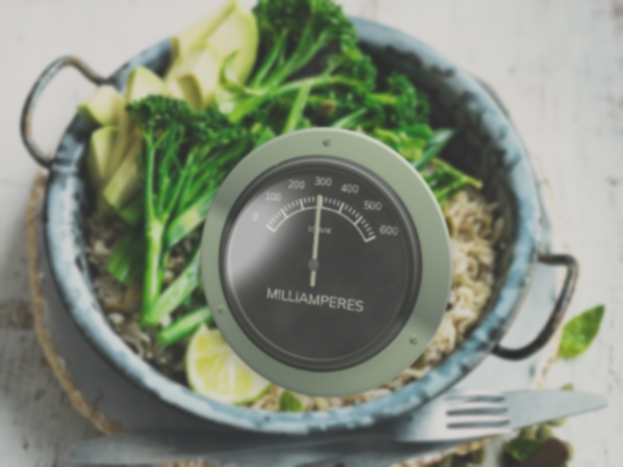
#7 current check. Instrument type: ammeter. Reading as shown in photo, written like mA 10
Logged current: mA 300
